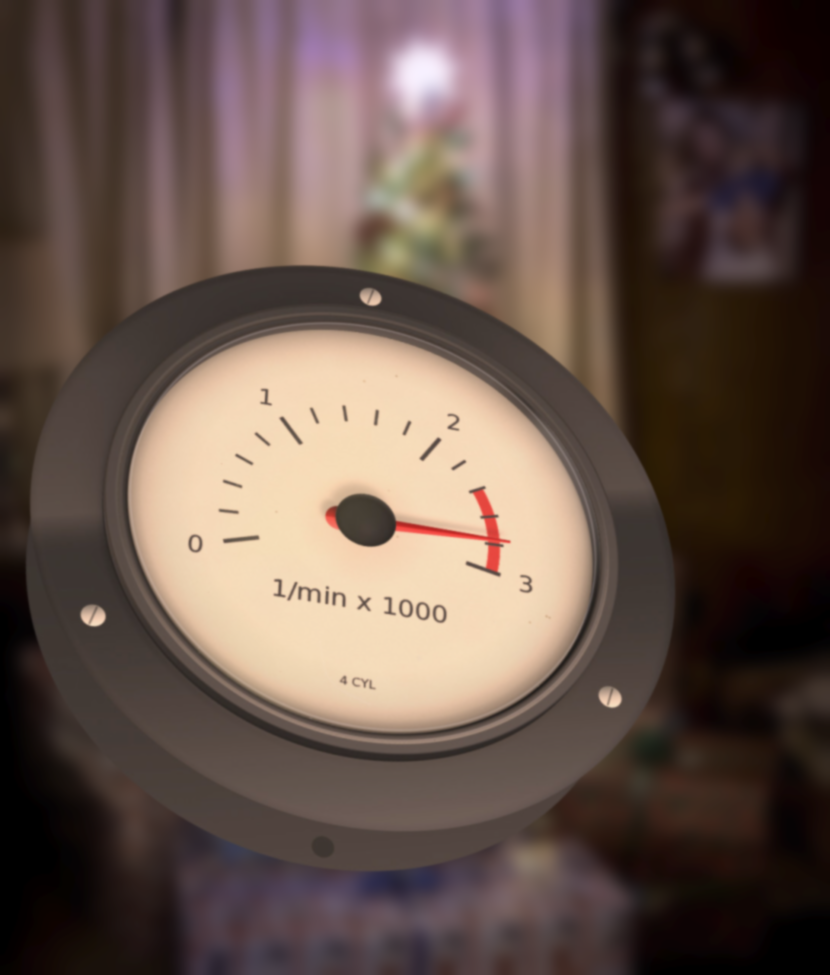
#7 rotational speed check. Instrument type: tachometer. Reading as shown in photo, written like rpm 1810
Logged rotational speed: rpm 2800
